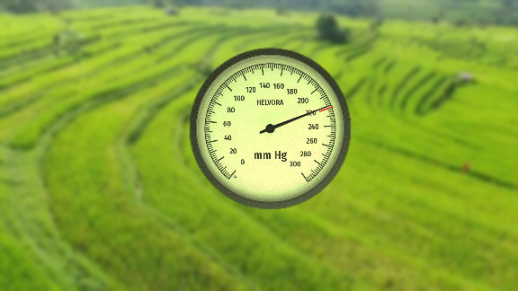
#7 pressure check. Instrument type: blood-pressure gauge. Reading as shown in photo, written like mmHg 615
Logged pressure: mmHg 220
